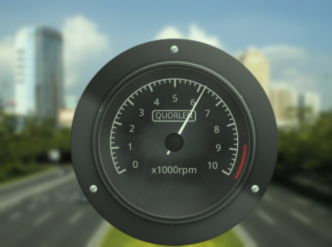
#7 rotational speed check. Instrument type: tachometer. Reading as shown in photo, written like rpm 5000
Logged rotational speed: rpm 6200
